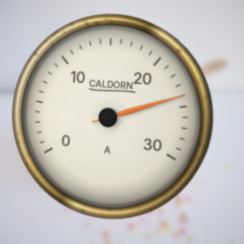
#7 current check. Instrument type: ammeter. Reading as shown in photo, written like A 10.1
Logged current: A 24
